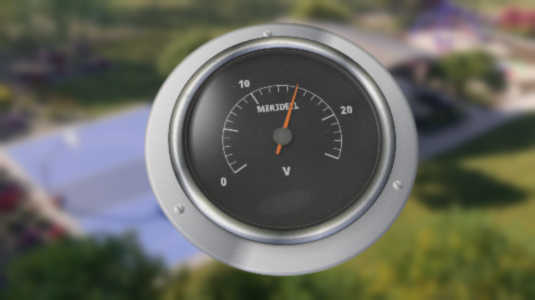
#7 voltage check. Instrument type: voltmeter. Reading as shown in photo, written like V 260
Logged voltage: V 15
